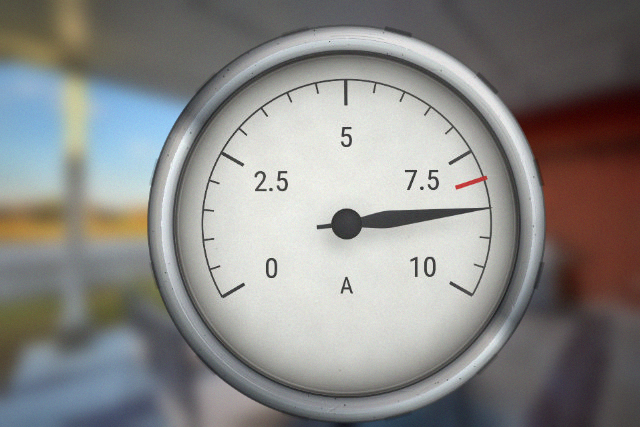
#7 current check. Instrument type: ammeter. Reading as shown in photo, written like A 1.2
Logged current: A 8.5
